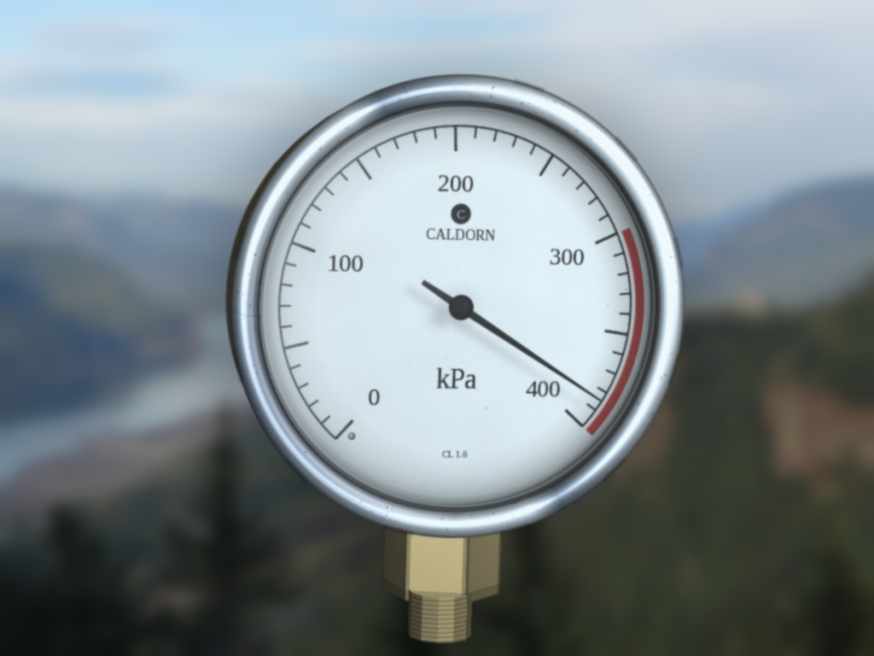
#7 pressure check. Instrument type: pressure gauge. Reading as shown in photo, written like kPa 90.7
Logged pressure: kPa 385
